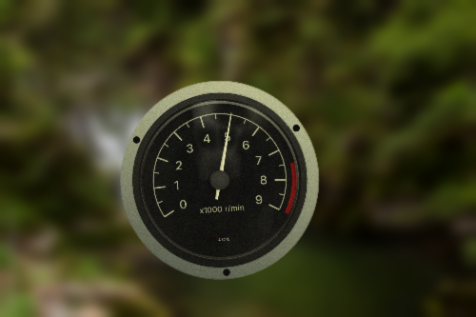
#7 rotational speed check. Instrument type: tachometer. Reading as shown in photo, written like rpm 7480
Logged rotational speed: rpm 5000
